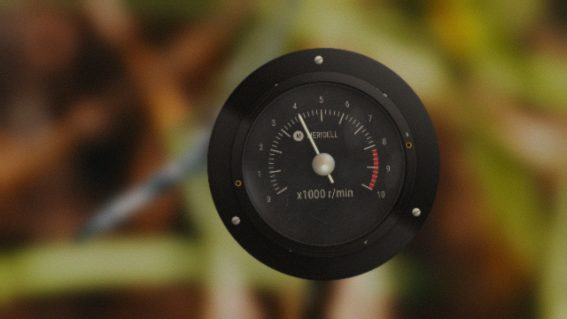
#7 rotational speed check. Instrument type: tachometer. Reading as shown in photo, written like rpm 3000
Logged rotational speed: rpm 4000
